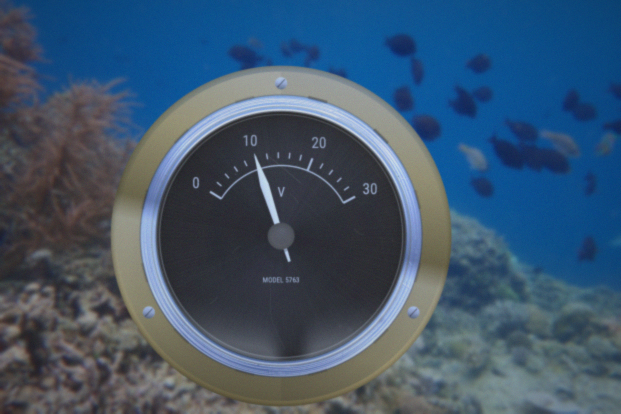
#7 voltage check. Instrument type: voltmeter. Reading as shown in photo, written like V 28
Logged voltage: V 10
